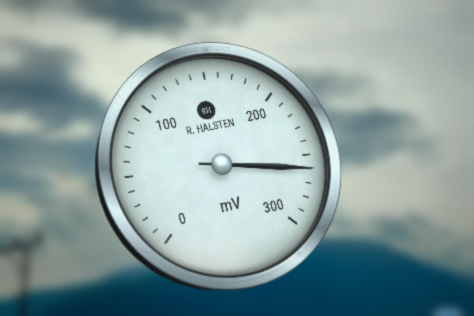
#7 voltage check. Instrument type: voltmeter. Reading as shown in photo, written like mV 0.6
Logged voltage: mV 260
